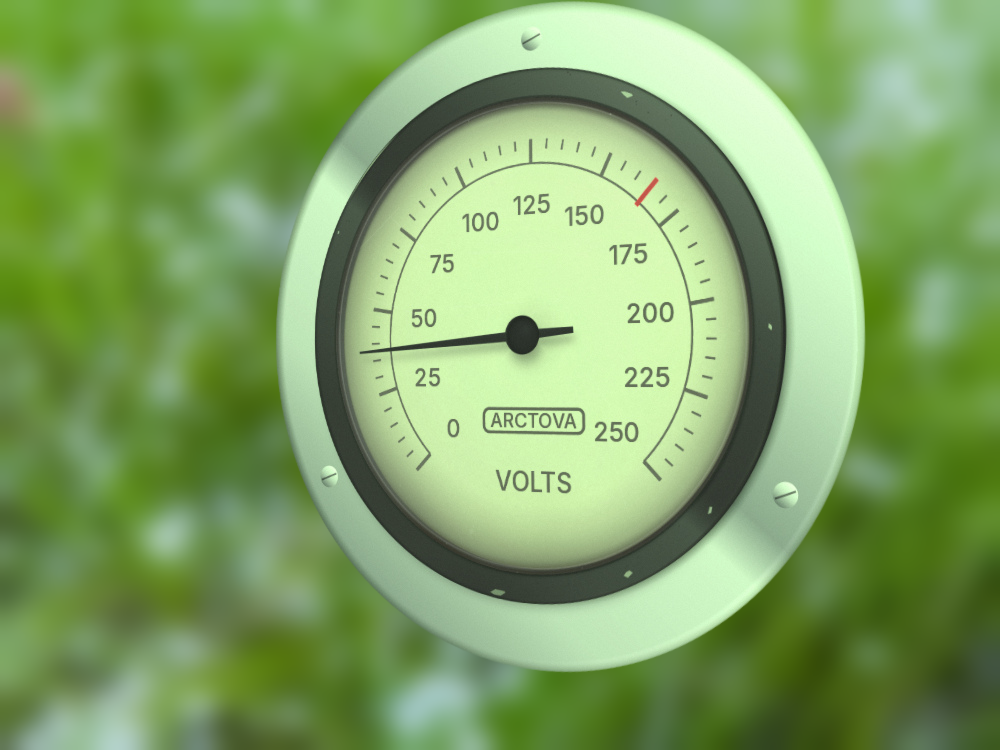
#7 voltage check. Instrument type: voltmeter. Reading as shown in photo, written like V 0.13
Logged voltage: V 37.5
